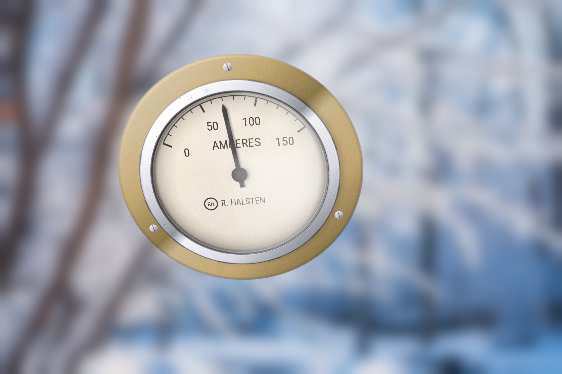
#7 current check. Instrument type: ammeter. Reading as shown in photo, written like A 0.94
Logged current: A 70
